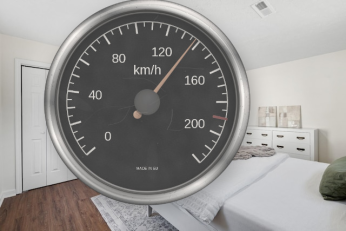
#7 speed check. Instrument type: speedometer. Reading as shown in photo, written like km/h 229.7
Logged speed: km/h 137.5
